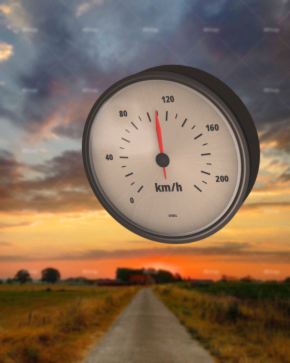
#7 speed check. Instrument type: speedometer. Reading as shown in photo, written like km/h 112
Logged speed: km/h 110
